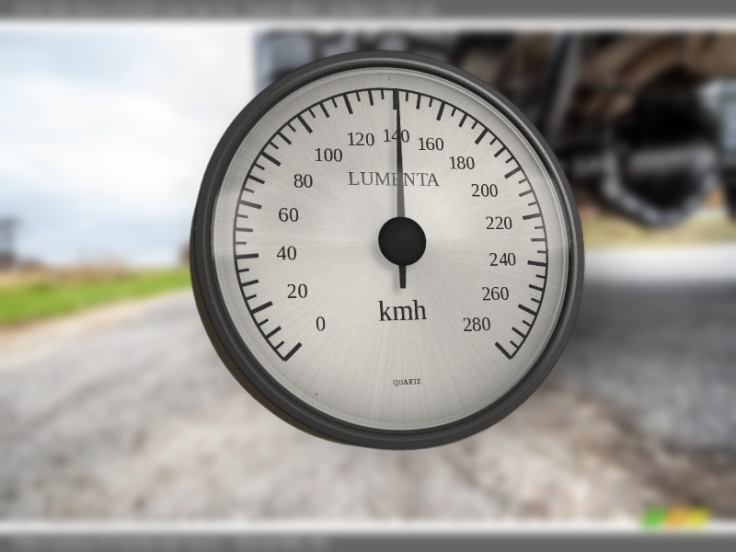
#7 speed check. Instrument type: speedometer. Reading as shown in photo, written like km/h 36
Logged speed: km/h 140
